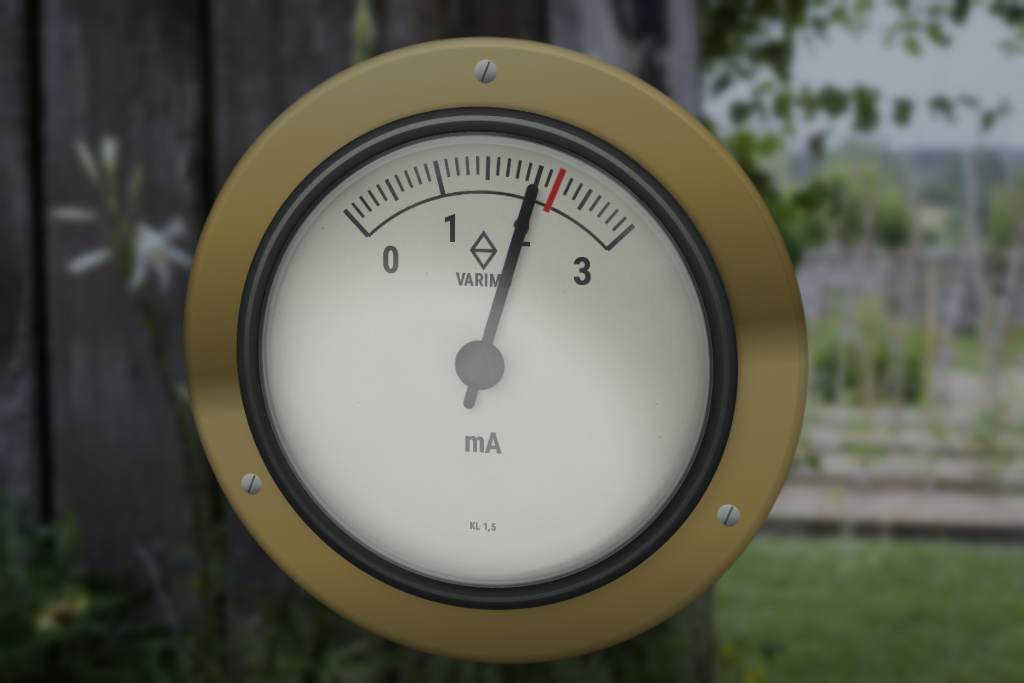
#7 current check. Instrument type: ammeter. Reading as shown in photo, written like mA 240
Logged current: mA 2
